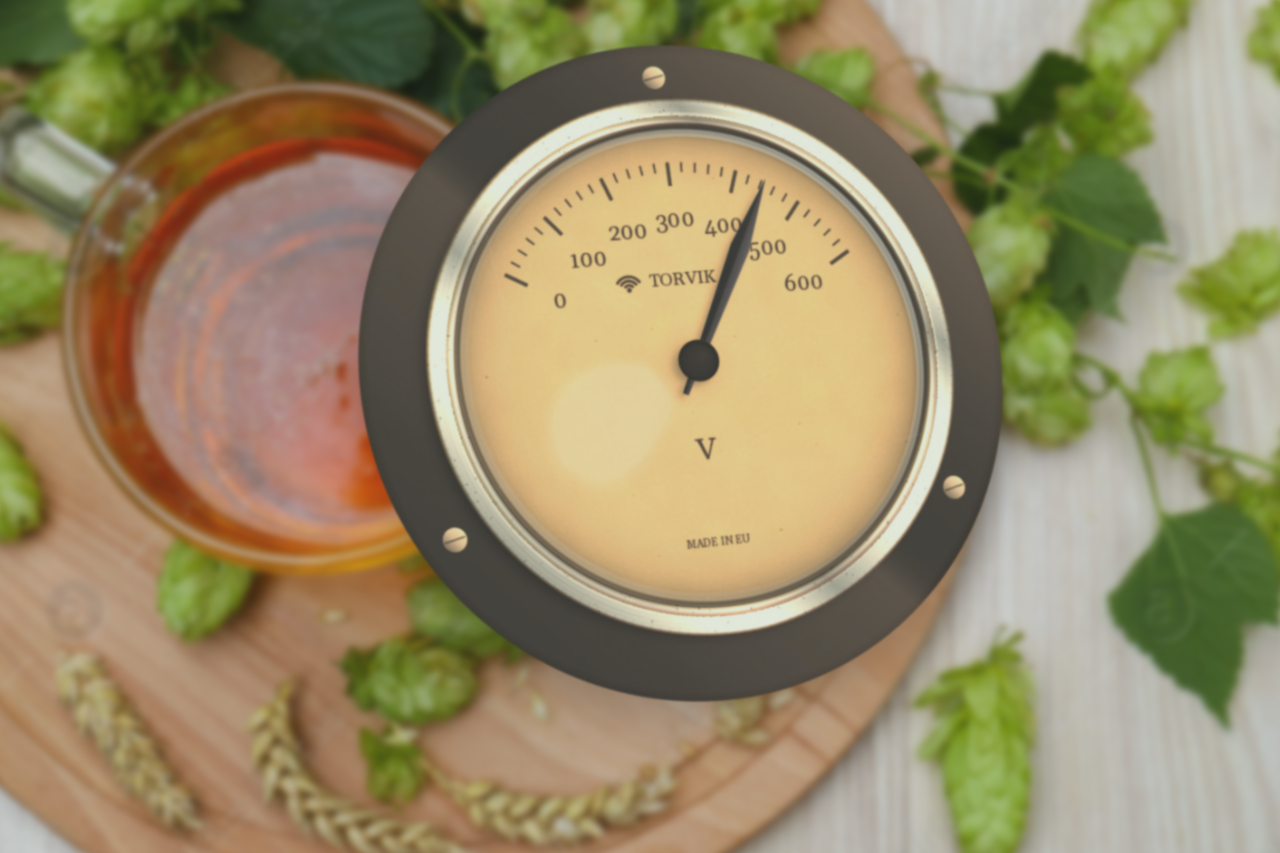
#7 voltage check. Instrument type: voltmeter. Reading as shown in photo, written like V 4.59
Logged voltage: V 440
